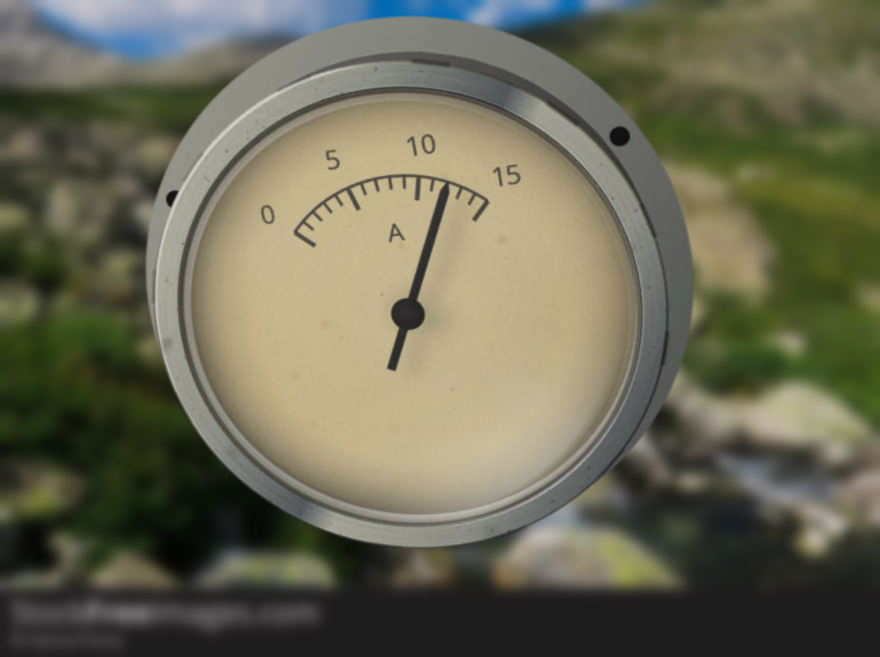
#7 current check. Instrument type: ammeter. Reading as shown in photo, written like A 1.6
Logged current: A 12
